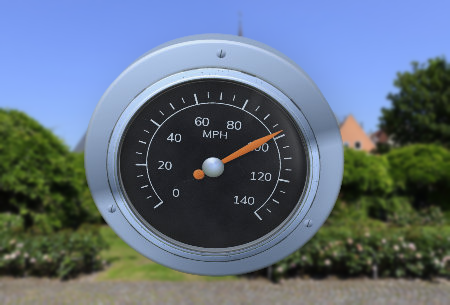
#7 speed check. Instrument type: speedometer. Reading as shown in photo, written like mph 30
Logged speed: mph 97.5
